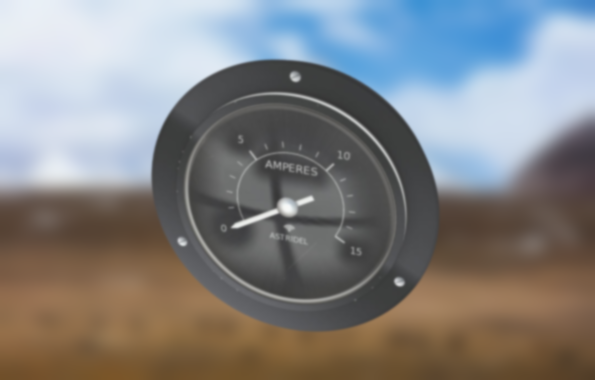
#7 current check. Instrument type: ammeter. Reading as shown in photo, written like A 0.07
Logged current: A 0
